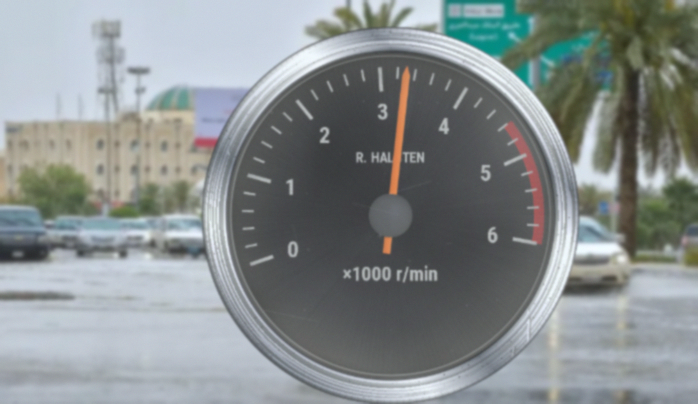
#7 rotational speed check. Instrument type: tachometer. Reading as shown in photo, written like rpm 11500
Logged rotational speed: rpm 3300
